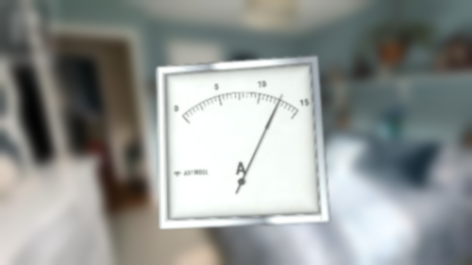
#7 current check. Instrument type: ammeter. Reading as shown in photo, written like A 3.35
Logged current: A 12.5
